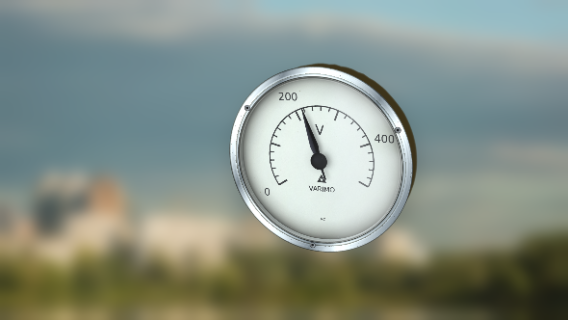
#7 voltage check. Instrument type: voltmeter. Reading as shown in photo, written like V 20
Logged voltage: V 220
